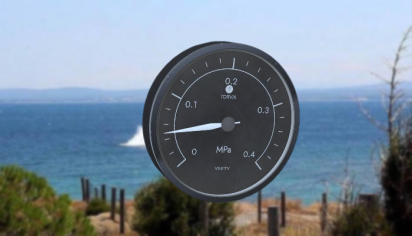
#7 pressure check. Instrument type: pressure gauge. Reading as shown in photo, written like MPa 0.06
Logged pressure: MPa 0.05
